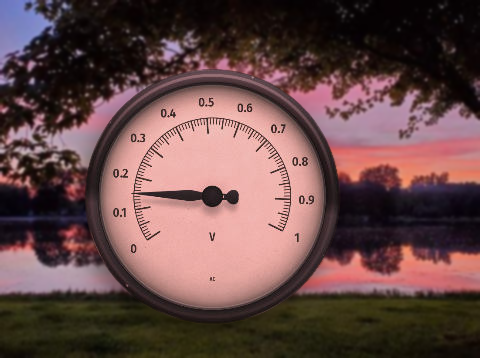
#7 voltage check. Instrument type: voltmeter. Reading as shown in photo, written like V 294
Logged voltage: V 0.15
